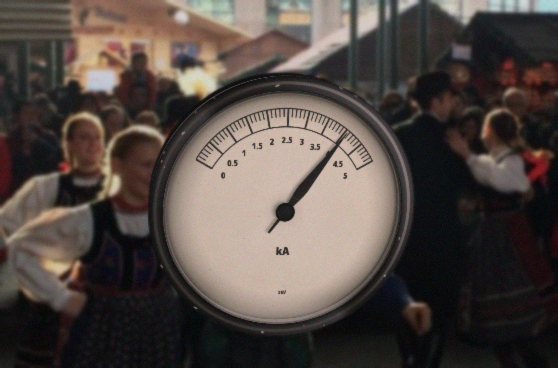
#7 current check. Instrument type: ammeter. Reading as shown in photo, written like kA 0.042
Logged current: kA 4
